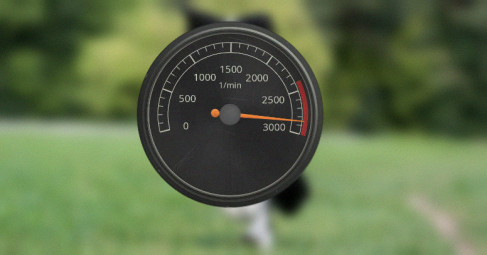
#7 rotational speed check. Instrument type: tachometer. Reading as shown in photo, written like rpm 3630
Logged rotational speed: rpm 2850
